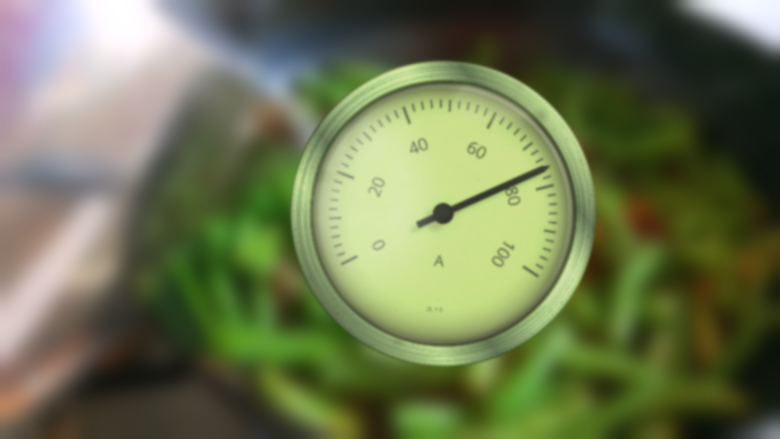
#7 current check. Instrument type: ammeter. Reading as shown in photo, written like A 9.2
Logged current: A 76
